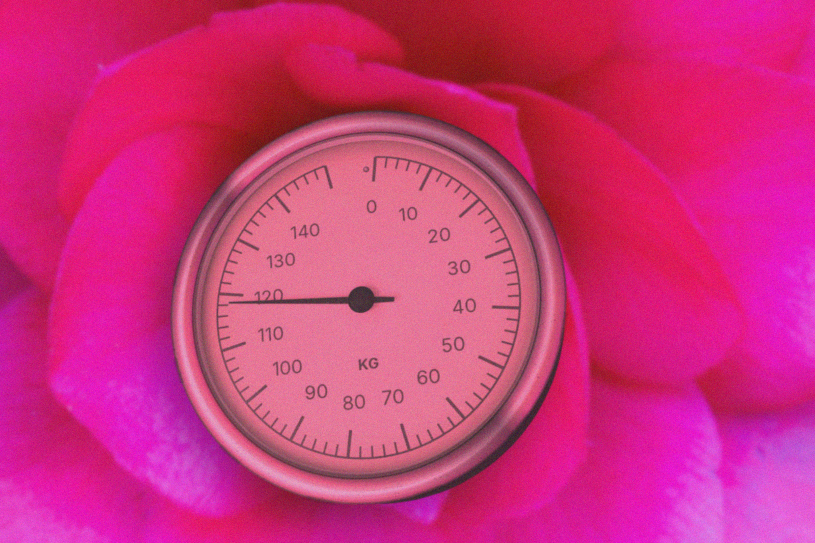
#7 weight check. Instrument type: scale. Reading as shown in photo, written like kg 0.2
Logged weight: kg 118
